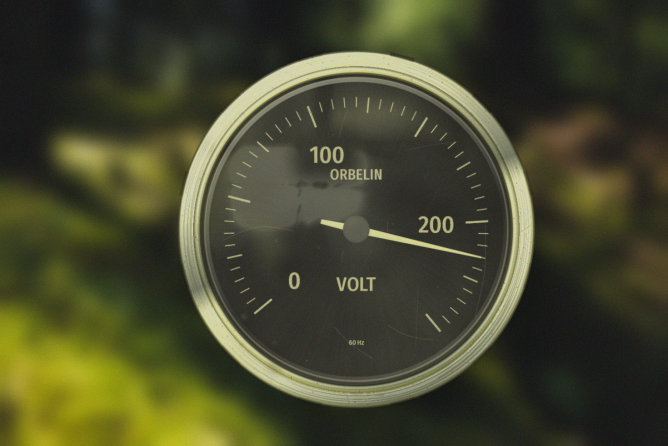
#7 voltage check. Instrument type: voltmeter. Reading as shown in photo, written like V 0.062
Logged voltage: V 215
